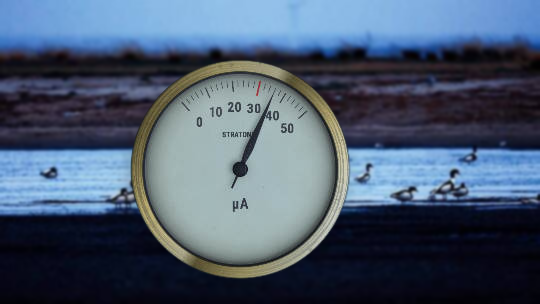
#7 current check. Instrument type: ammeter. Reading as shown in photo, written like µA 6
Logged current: µA 36
